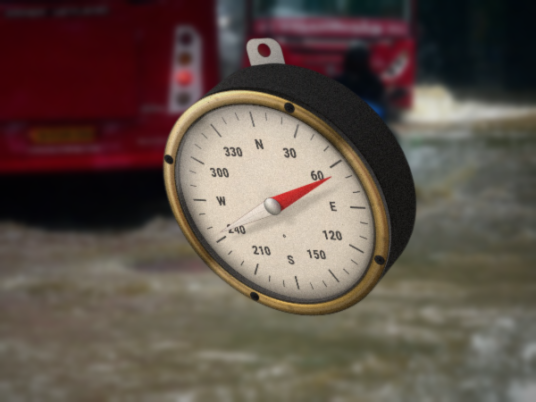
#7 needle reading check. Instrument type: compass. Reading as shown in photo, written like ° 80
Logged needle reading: ° 65
